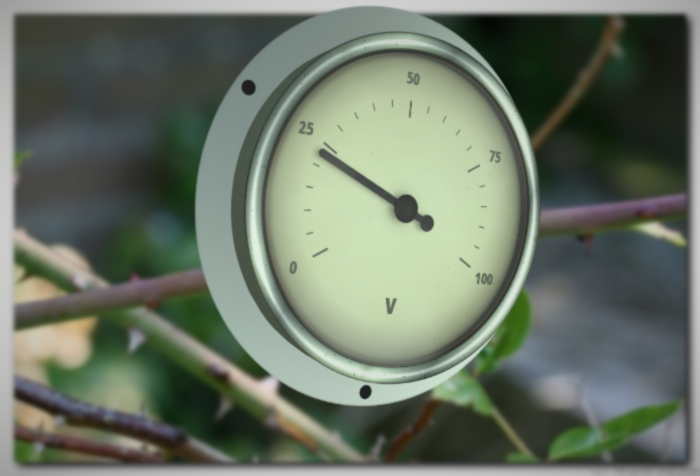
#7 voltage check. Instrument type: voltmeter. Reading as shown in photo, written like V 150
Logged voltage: V 22.5
